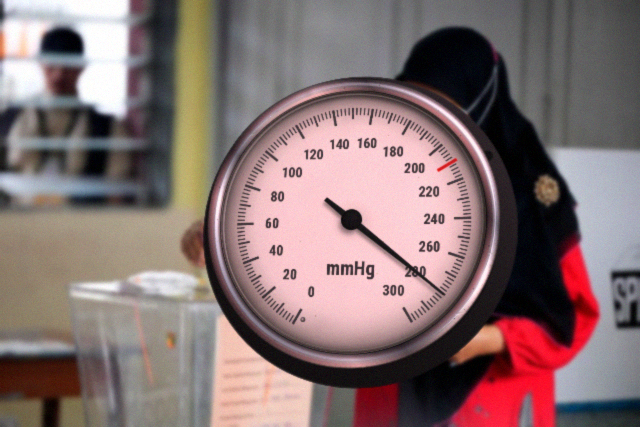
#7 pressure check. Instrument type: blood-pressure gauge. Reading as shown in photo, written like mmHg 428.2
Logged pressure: mmHg 280
